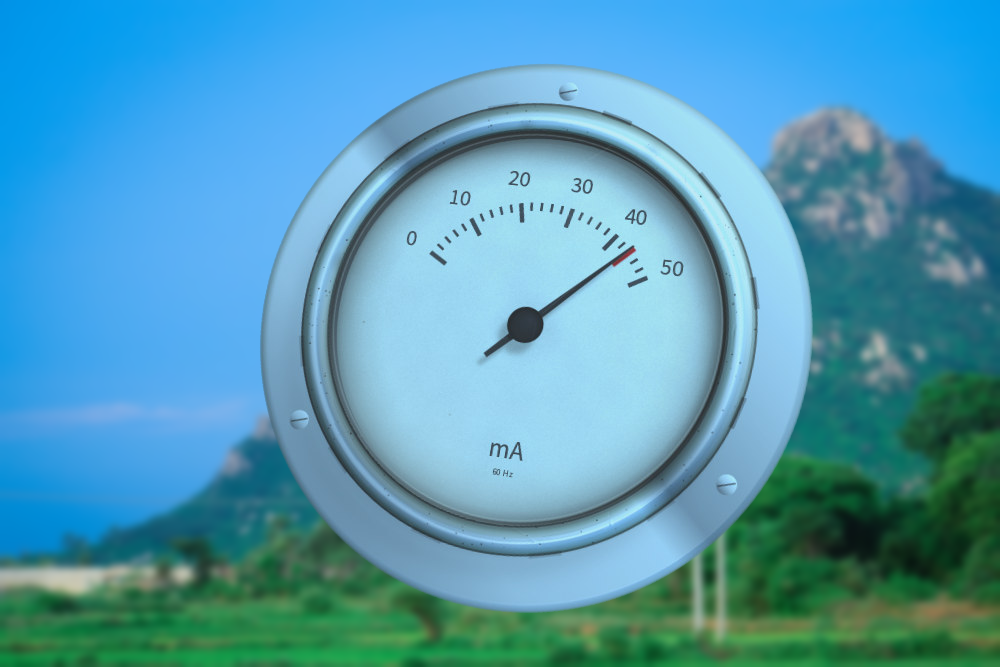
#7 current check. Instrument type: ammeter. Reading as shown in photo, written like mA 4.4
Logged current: mA 44
